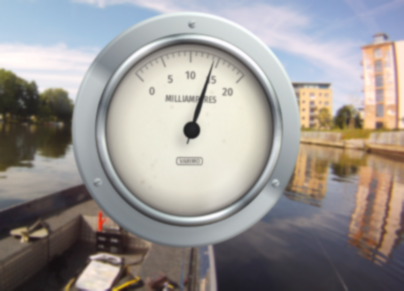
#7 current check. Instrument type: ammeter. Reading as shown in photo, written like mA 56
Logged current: mA 14
